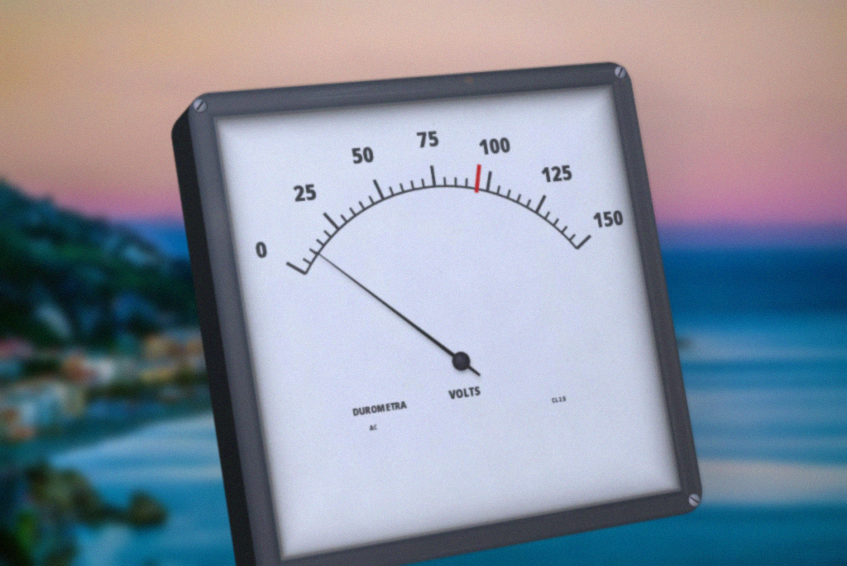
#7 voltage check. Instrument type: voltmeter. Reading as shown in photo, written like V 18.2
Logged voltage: V 10
